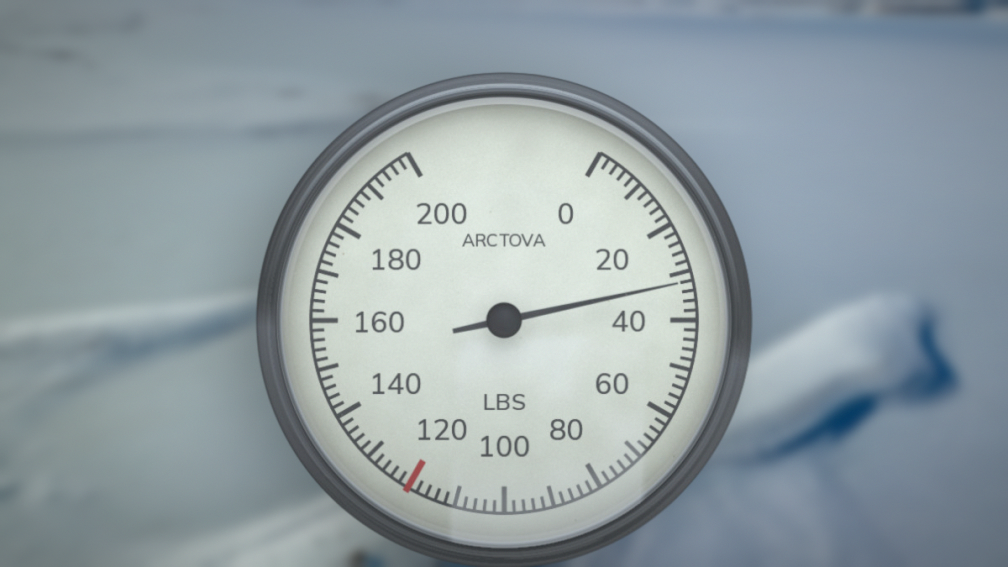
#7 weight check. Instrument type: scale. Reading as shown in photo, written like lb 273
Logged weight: lb 32
